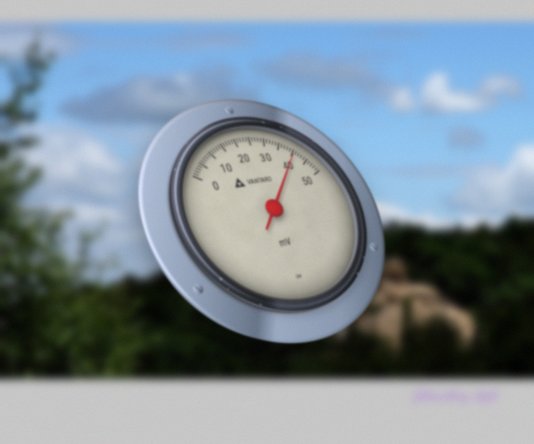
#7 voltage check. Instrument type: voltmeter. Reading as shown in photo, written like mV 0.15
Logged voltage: mV 40
